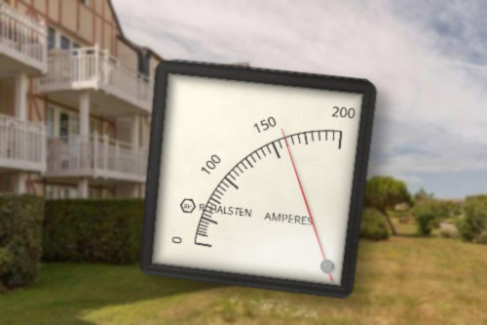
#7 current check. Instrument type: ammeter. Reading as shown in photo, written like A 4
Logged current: A 160
